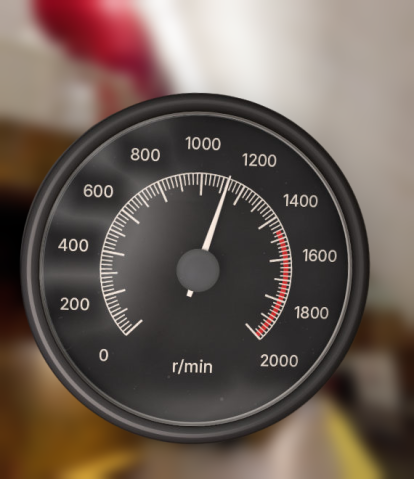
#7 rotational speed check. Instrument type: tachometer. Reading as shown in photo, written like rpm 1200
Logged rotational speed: rpm 1120
